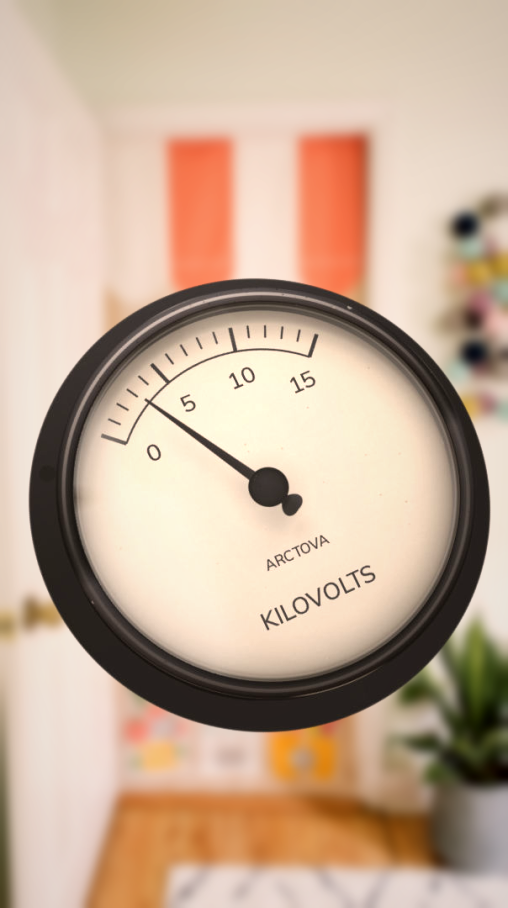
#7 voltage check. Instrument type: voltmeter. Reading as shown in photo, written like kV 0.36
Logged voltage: kV 3
